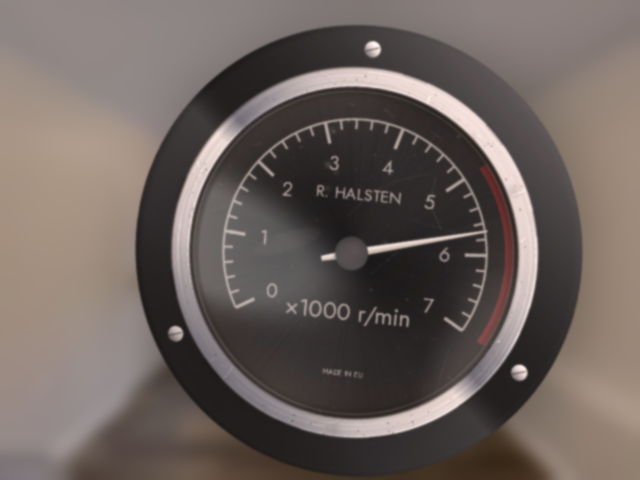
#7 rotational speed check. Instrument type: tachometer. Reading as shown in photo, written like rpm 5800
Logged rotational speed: rpm 5700
